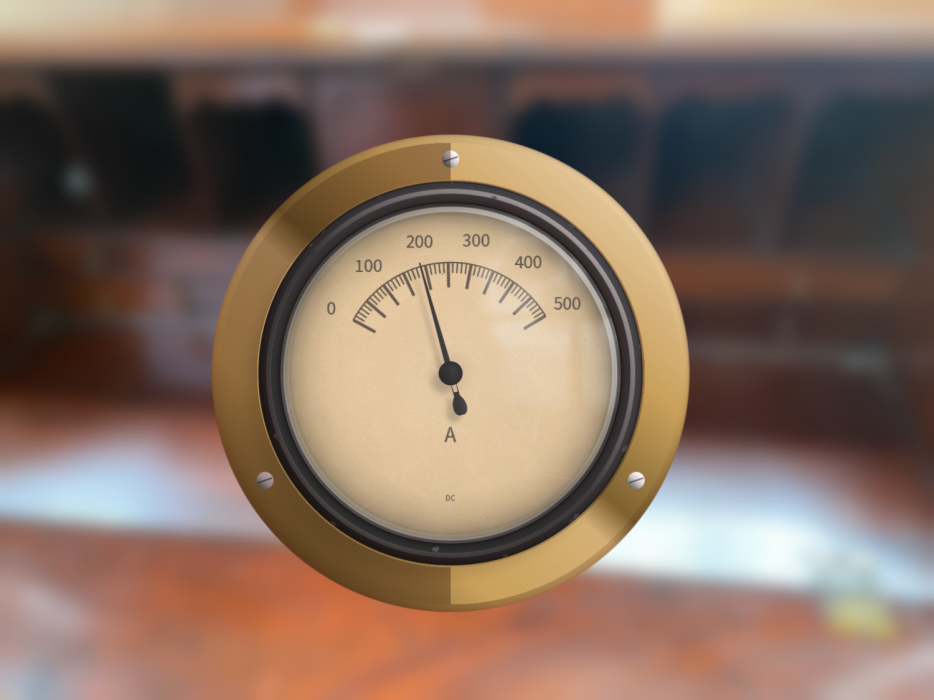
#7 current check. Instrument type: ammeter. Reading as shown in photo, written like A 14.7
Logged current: A 190
